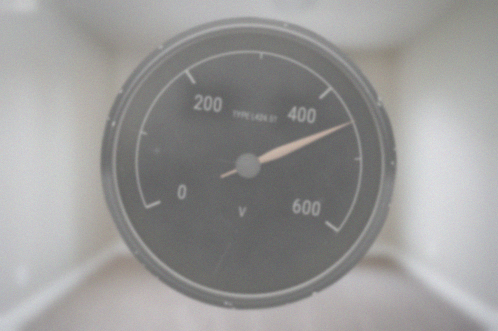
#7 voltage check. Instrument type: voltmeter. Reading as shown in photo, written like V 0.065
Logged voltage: V 450
